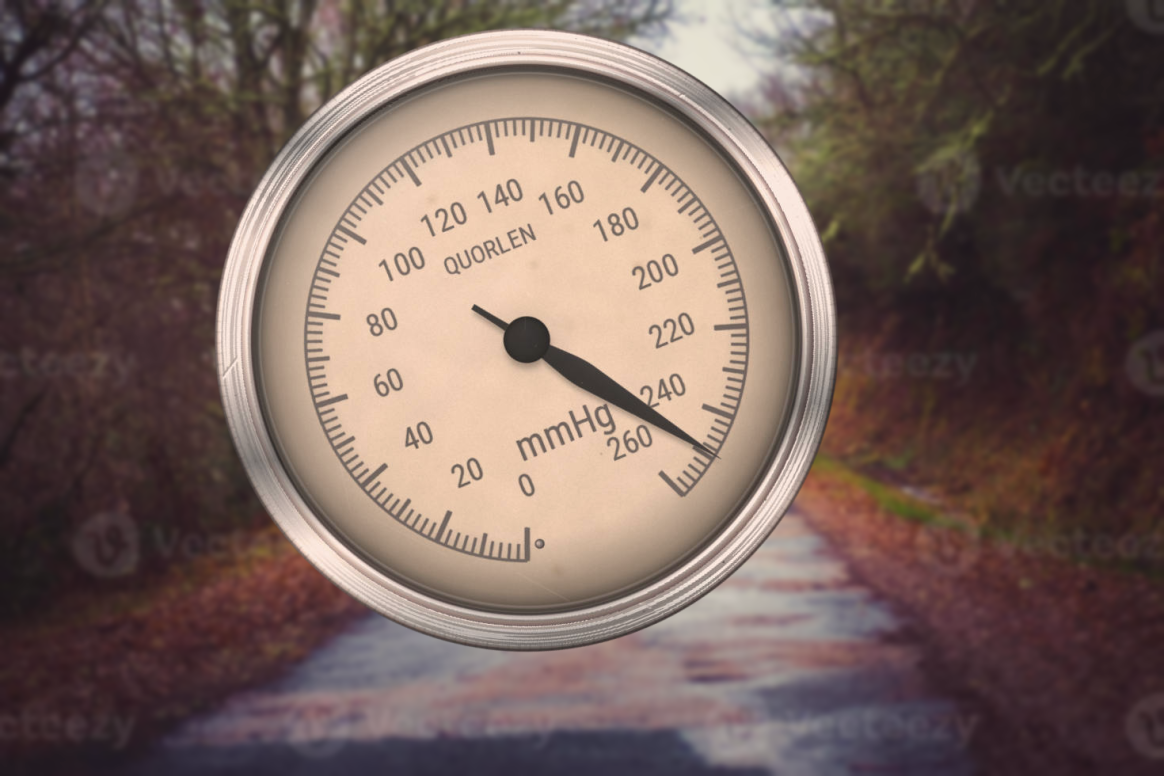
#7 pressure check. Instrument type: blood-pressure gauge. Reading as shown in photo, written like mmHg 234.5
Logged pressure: mmHg 249
